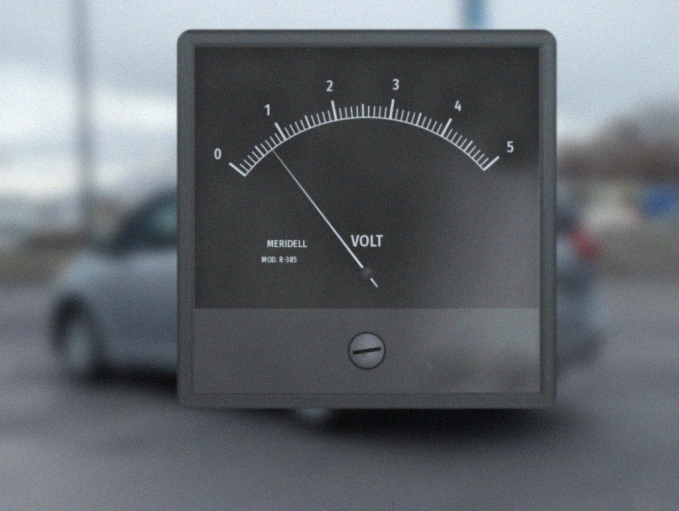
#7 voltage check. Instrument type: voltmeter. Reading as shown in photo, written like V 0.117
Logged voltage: V 0.7
